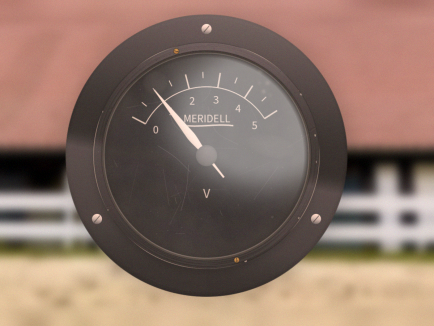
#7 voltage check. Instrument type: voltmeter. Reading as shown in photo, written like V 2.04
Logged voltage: V 1
